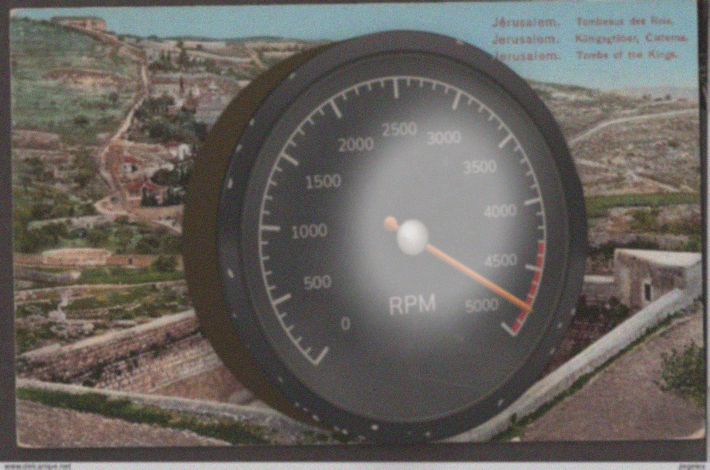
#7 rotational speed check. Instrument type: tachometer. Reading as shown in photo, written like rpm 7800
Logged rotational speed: rpm 4800
